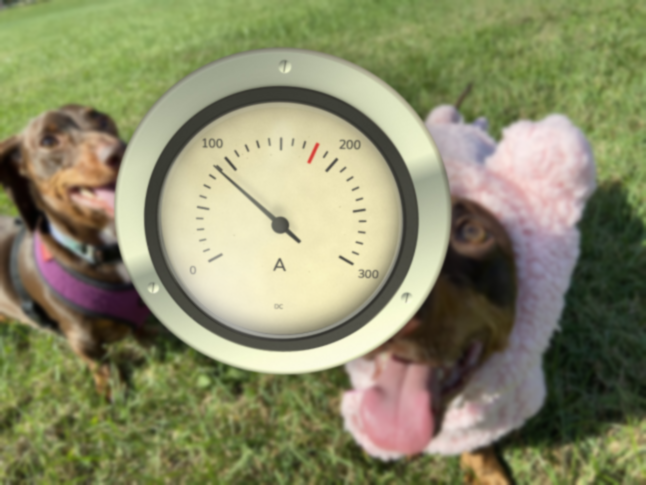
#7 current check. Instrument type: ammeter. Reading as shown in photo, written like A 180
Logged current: A 90
